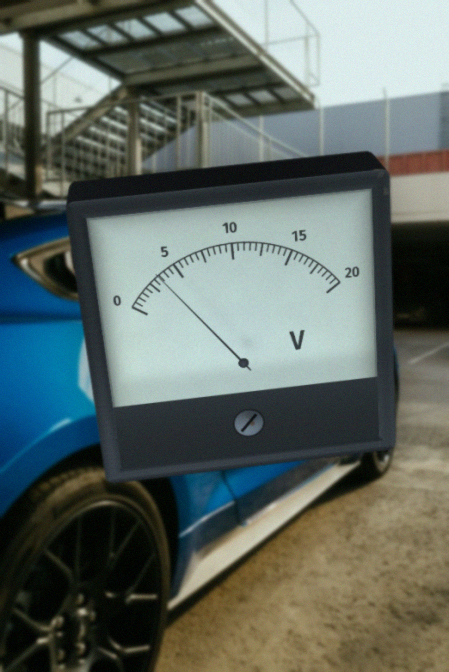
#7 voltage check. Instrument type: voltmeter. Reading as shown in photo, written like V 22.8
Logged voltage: V 3.5
